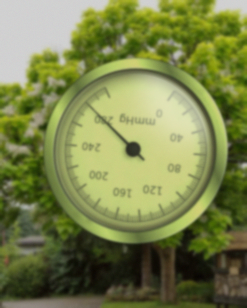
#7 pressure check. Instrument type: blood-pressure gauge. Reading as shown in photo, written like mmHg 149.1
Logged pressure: mmHg 280
